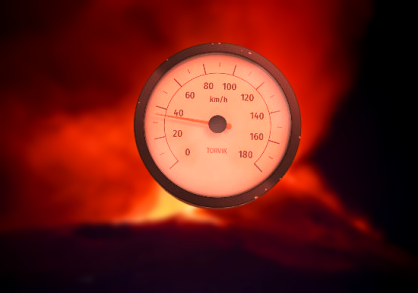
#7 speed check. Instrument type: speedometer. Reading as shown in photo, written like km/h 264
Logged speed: km/h 35
